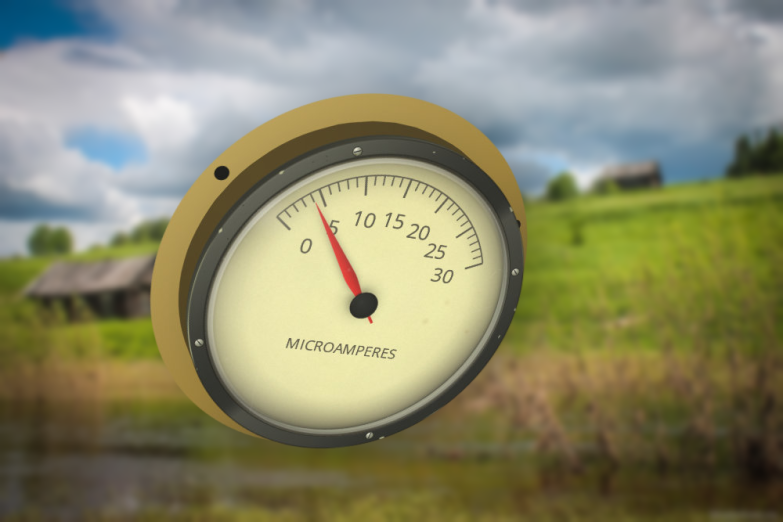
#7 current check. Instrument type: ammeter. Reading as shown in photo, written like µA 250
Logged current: µA 4
